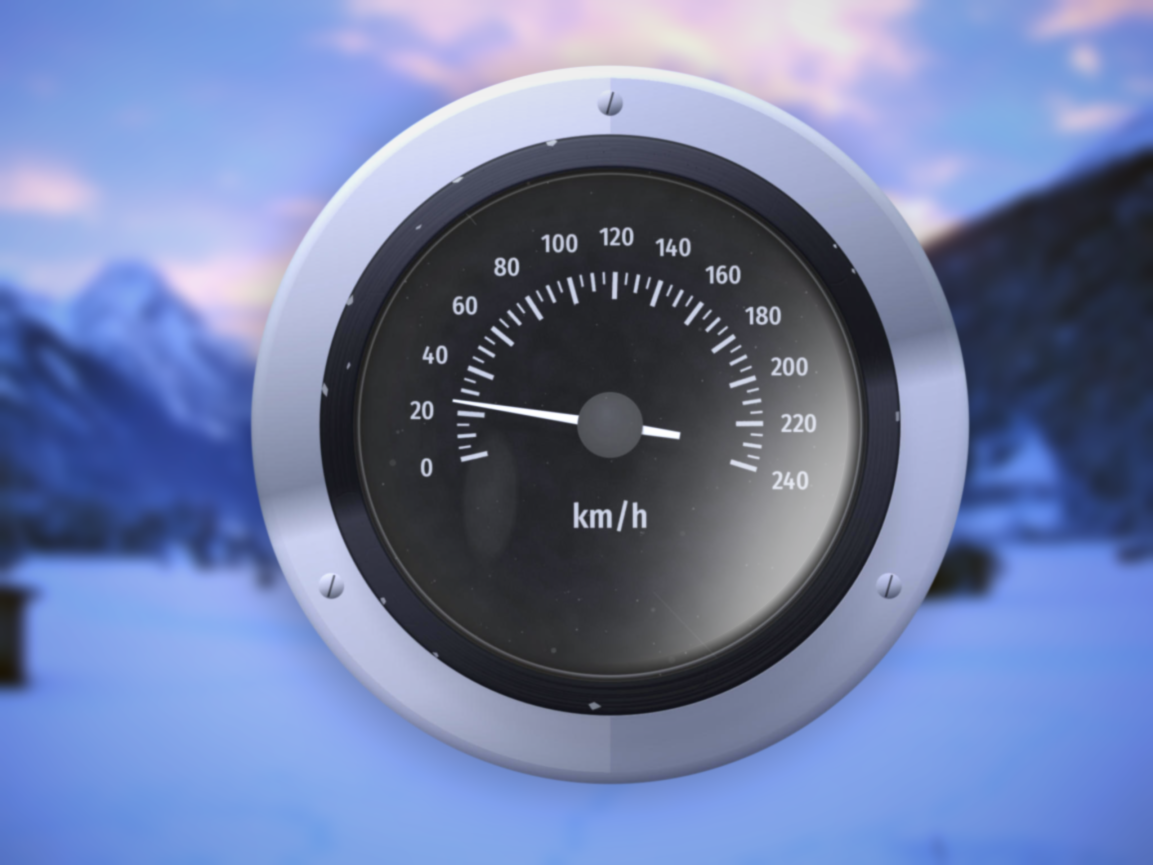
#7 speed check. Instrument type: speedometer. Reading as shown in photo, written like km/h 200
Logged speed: km/h 25
